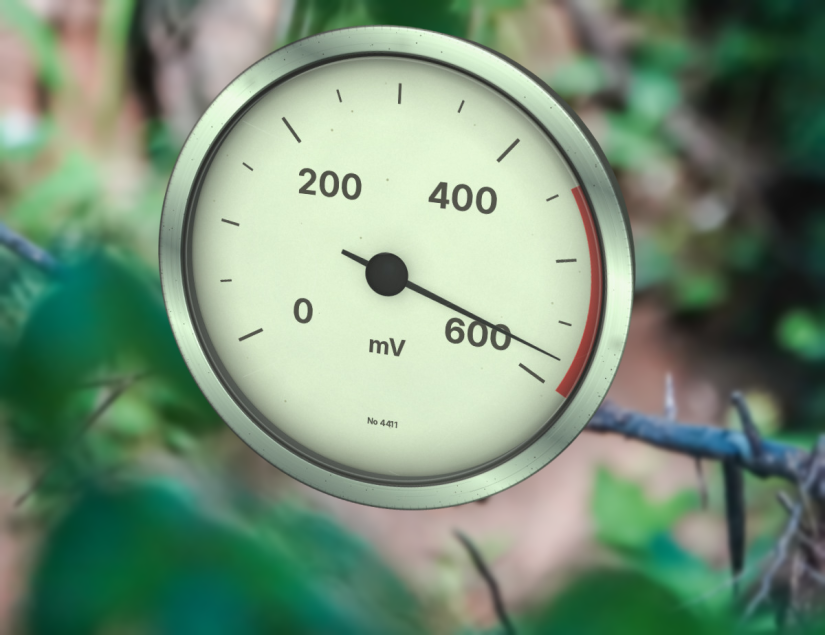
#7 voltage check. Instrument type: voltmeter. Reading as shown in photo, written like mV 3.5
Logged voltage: mV 575
